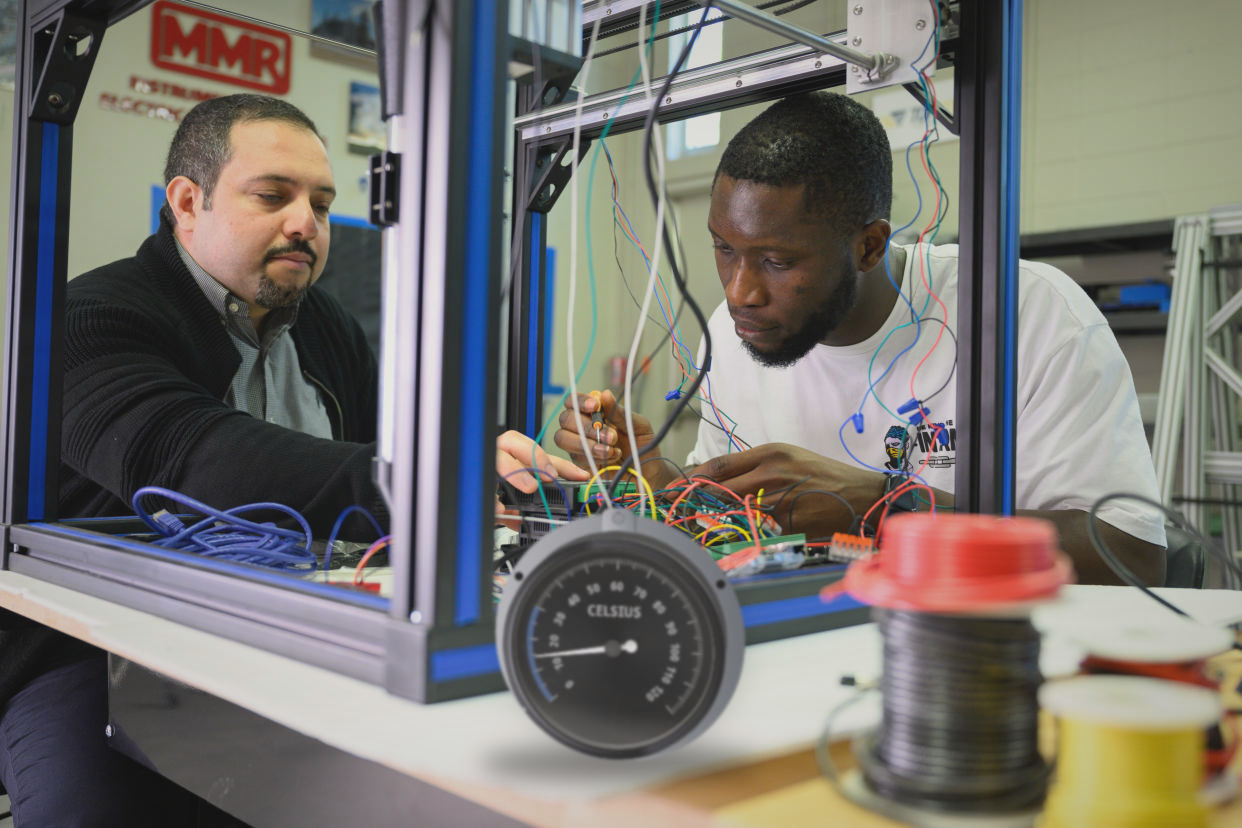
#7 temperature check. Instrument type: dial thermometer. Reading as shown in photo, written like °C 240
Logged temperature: °C 15
